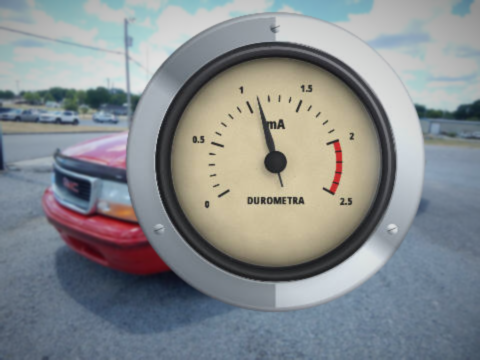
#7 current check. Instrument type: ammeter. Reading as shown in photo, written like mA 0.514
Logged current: mA 1.1
